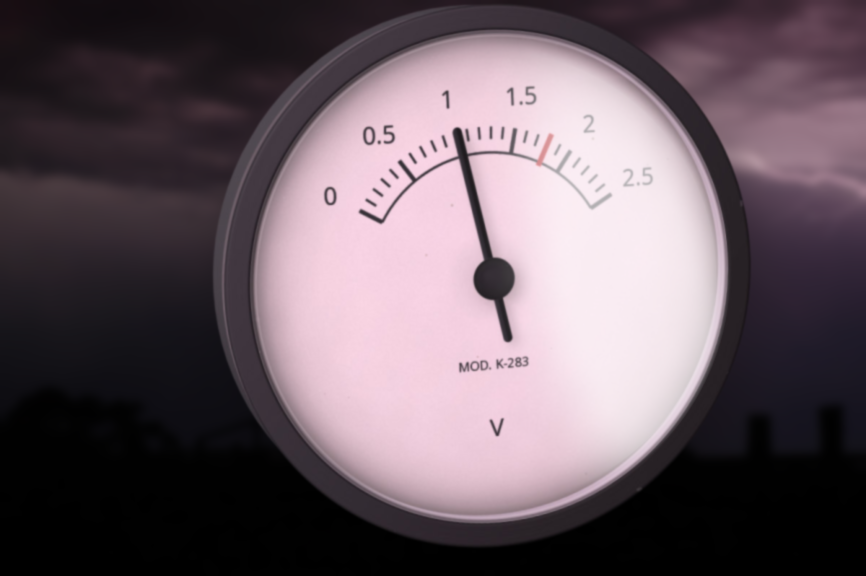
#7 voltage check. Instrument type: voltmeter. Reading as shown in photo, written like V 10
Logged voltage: V 1
